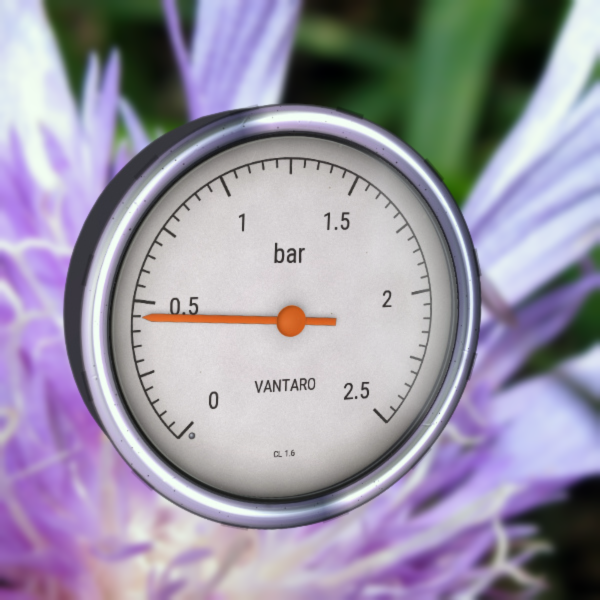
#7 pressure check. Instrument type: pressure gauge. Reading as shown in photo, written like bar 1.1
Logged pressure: bar 0.45
